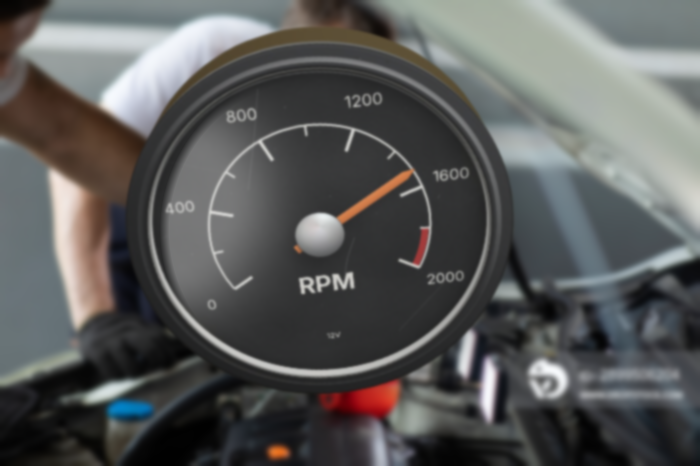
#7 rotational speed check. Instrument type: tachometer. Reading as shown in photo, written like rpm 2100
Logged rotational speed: rpm 1500
